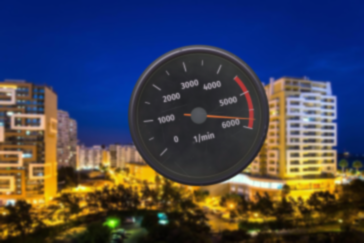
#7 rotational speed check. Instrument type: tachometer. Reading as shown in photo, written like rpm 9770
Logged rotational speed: rpm 5750
